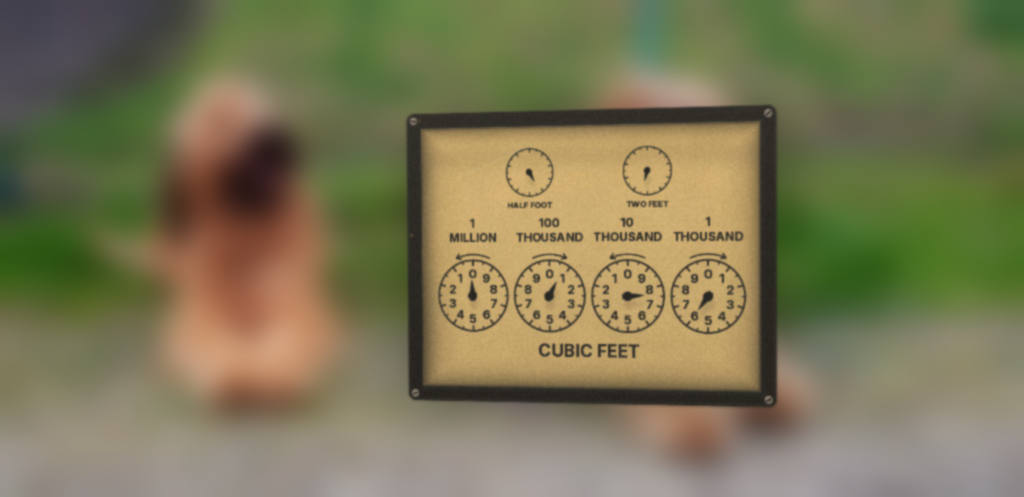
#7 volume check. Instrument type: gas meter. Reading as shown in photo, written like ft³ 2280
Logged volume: ft³ 7600
